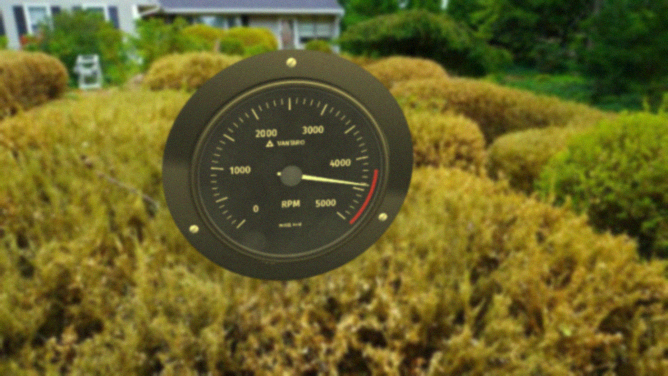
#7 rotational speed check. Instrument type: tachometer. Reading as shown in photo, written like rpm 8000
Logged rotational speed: rpm 4400
